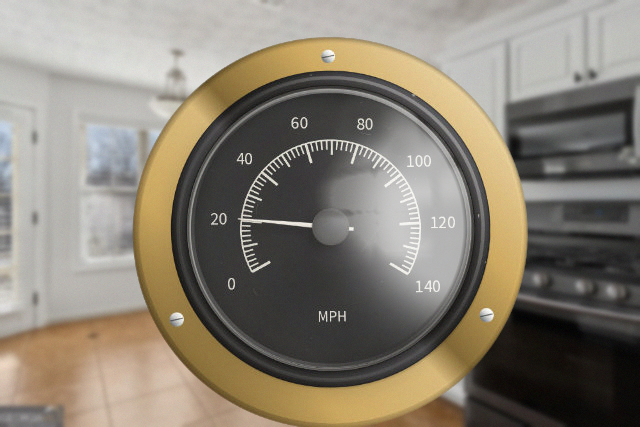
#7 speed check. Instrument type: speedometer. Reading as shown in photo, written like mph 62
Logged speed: mph 20
